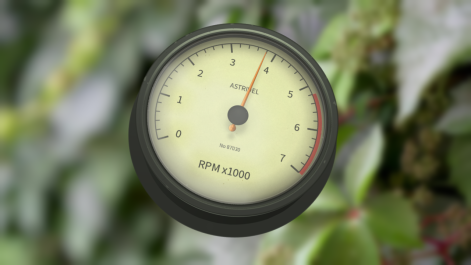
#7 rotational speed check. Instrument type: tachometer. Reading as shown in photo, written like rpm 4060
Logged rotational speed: rpm 3800
